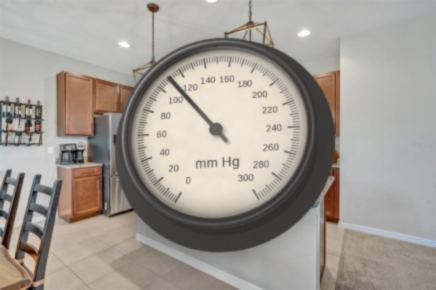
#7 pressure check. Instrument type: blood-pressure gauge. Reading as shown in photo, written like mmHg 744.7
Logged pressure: mmHg 110
